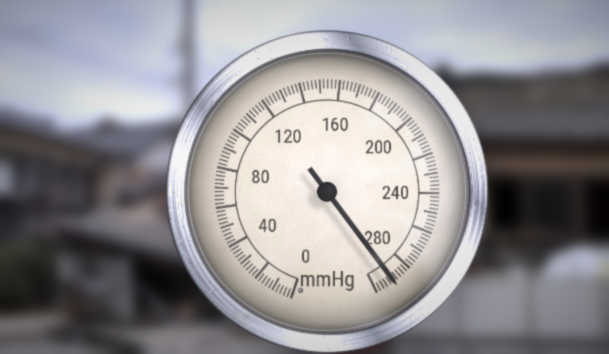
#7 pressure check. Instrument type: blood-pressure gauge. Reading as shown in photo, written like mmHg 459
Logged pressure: mmHg 290
